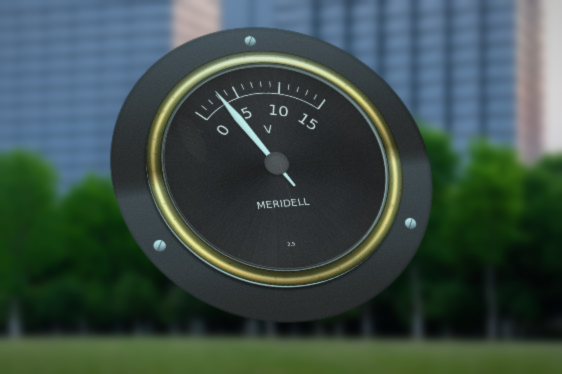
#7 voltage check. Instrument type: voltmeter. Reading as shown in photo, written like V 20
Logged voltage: V 3
